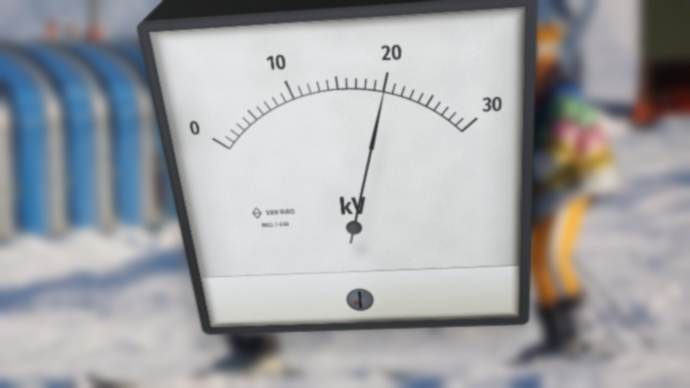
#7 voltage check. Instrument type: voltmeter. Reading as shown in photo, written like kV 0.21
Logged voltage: kV 20
